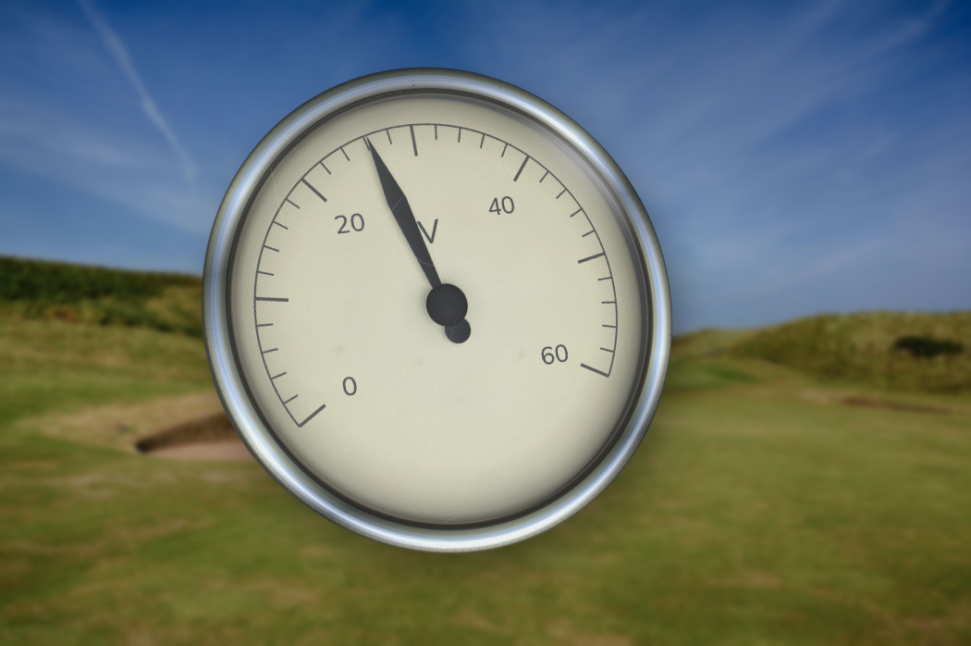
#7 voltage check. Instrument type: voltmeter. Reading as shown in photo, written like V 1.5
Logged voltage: V 26
